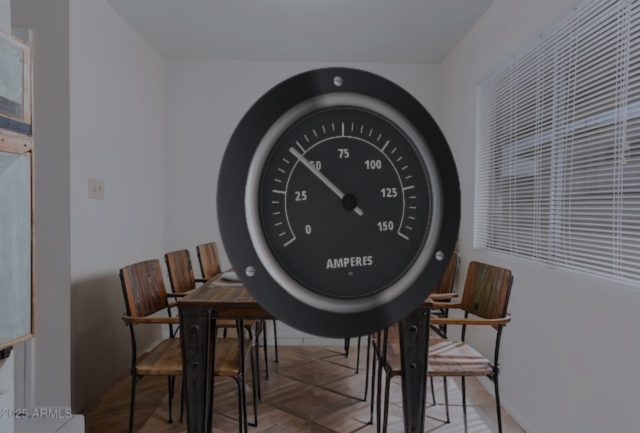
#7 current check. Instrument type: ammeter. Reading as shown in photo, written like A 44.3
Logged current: A 45
